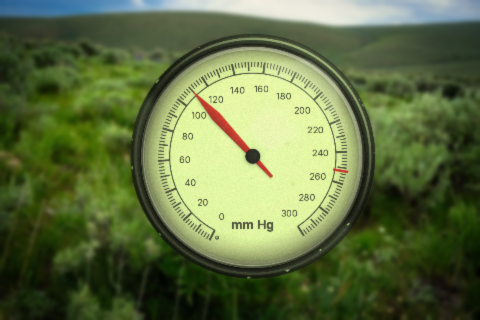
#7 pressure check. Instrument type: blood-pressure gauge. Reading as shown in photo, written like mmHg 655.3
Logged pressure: mmHg 110
